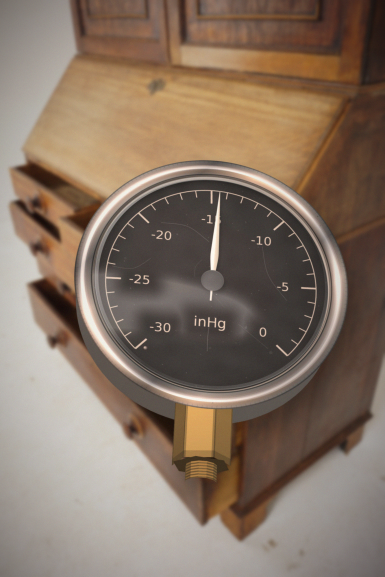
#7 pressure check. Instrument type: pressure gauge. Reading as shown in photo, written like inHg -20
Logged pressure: inHg -14.5
